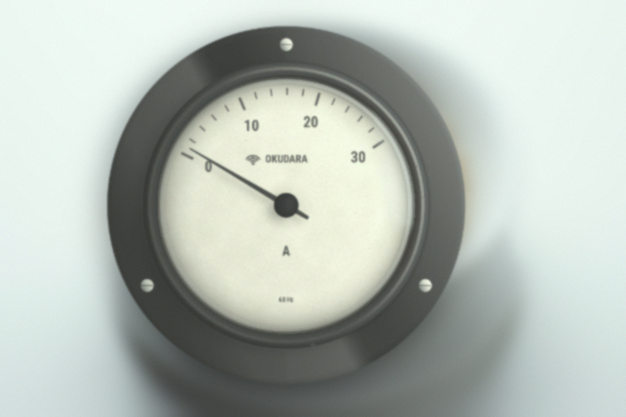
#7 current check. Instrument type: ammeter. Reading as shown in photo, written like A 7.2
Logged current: A 1
